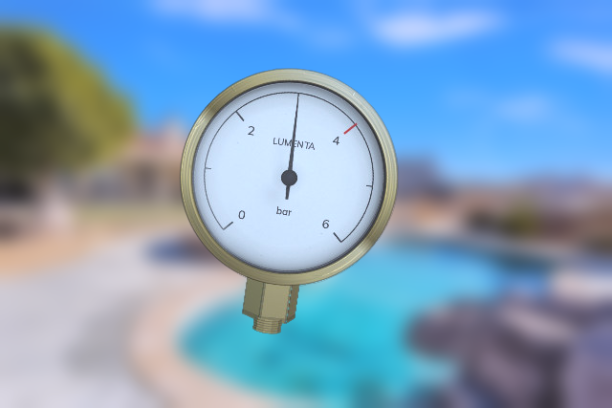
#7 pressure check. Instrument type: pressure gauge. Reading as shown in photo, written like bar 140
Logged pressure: bar 3
